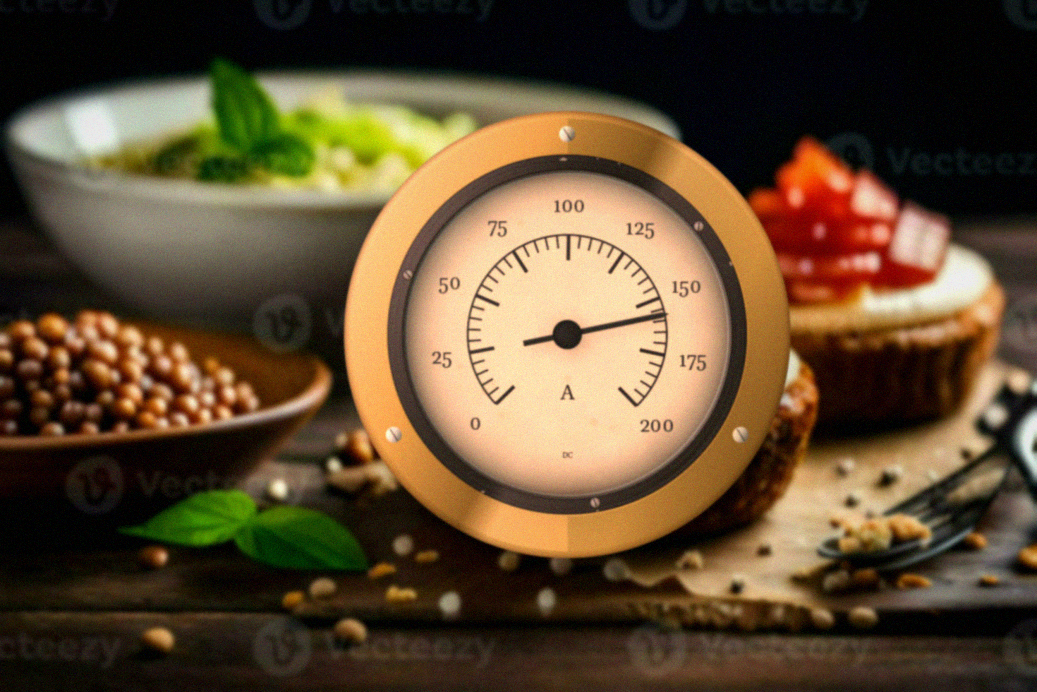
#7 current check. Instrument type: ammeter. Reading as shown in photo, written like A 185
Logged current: A 157.5
